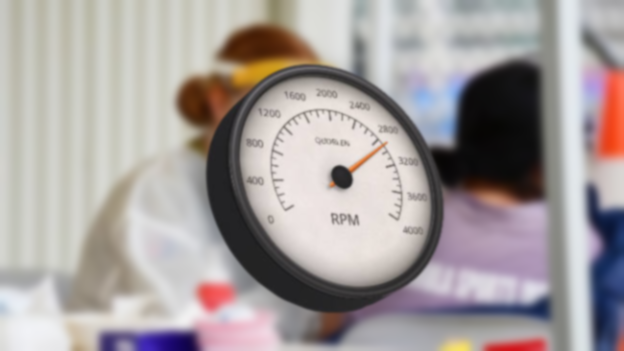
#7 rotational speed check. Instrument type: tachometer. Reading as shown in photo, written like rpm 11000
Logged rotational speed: rpm 2900
